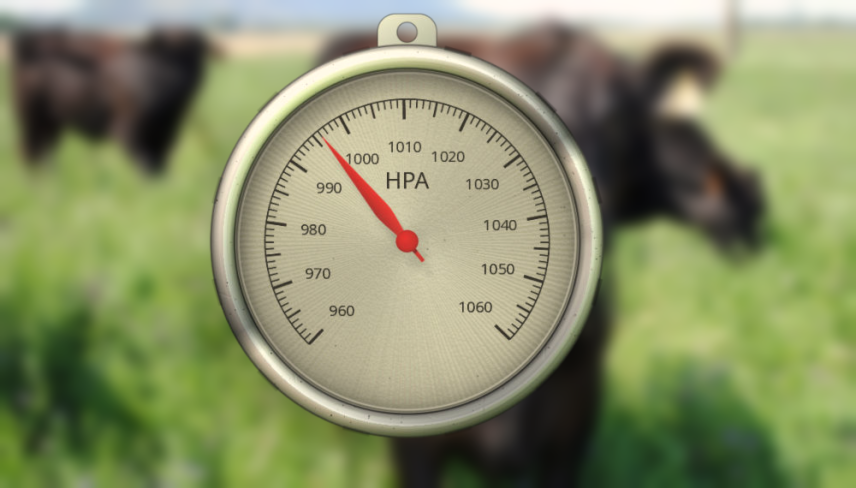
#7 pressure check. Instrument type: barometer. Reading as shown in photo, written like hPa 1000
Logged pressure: hPa 996
